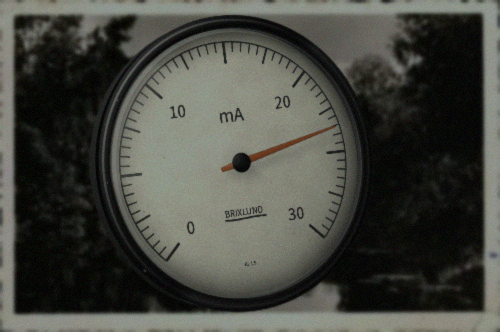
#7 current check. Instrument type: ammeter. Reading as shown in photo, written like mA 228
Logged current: mA 23.5
